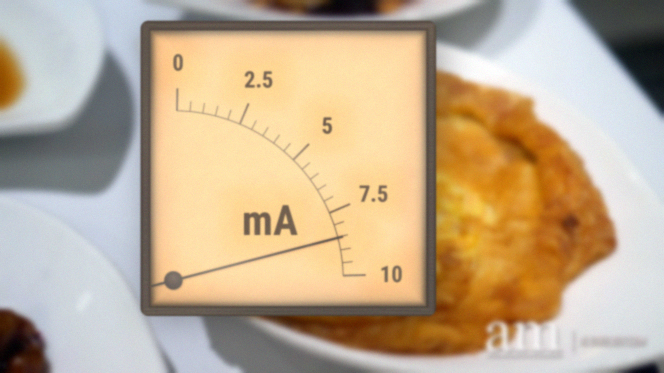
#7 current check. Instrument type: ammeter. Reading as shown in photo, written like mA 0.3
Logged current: mA 8.5
